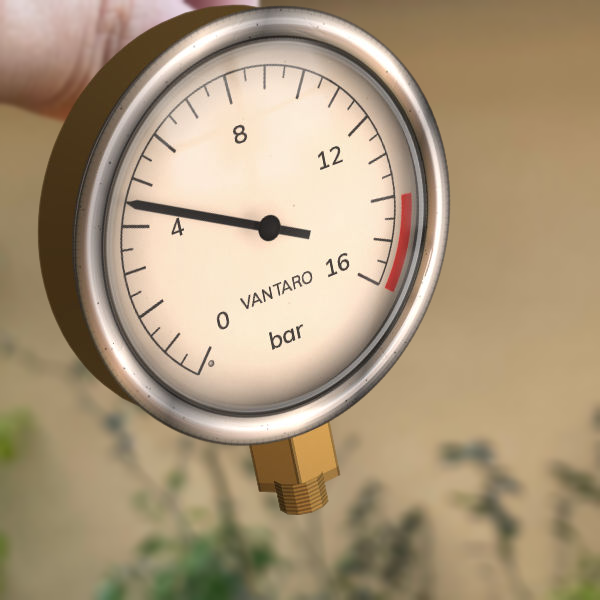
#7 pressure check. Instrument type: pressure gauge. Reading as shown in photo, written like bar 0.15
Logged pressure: bar 4.5
